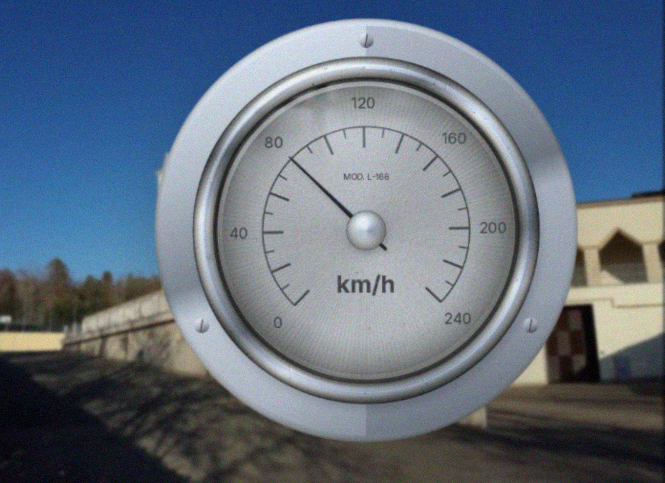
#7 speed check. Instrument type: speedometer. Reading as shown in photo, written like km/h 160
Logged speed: km/h 80
